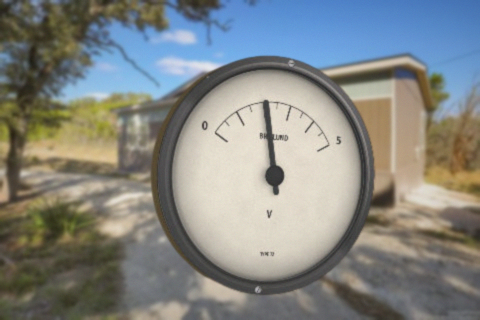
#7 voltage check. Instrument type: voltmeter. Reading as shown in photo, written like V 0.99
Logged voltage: V 2
